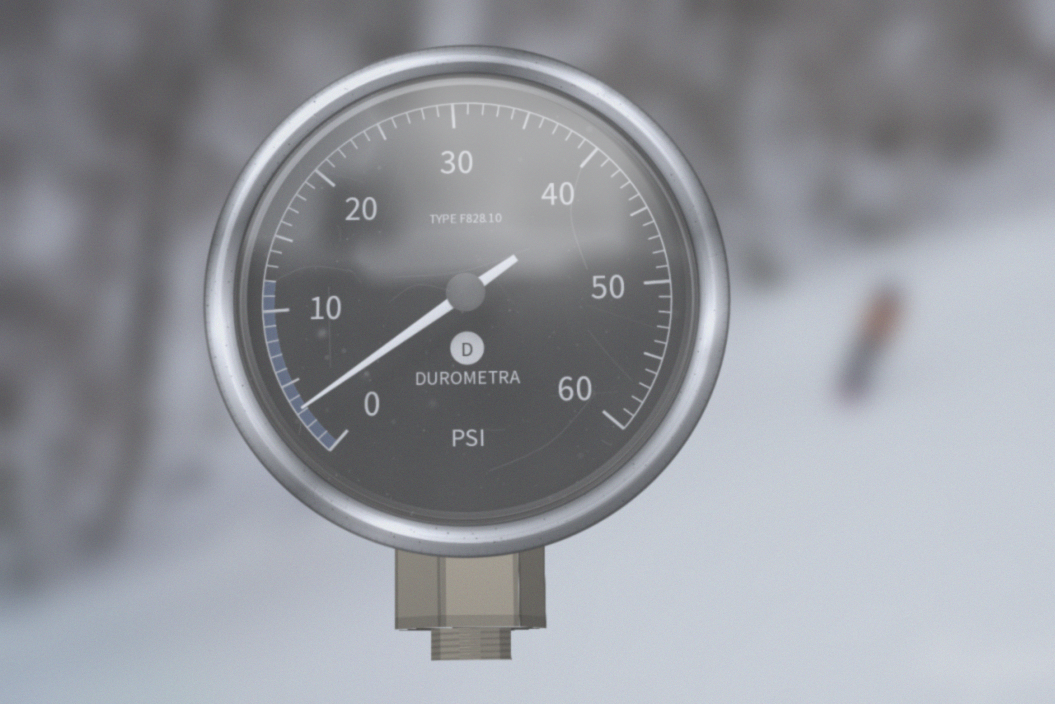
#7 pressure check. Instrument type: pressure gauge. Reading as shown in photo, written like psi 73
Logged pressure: psi 3
